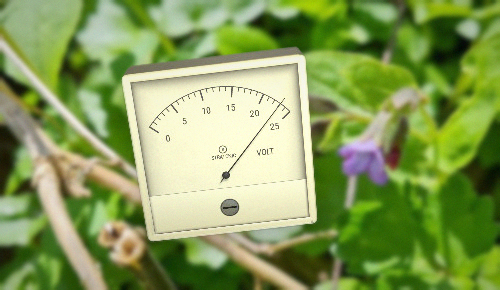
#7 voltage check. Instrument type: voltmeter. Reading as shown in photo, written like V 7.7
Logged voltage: V 23
